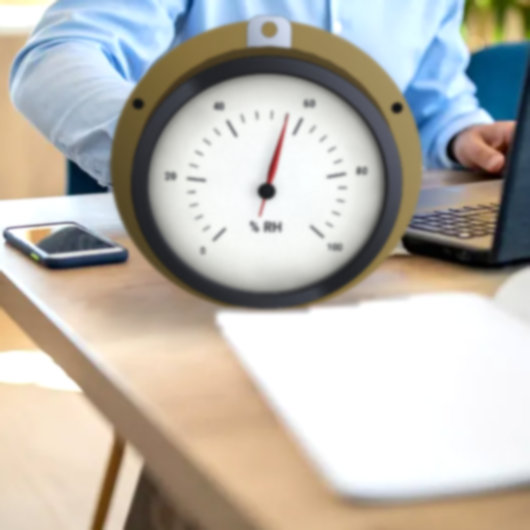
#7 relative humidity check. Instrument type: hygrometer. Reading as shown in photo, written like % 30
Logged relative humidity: % 56
